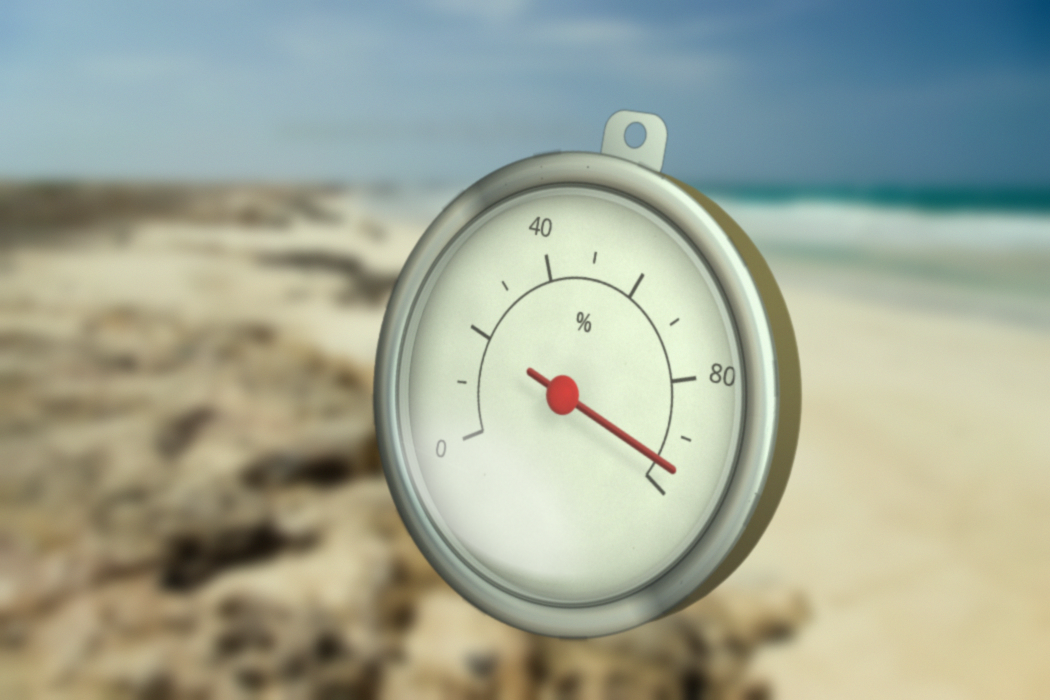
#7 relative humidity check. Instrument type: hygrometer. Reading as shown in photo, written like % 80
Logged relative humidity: % 95
